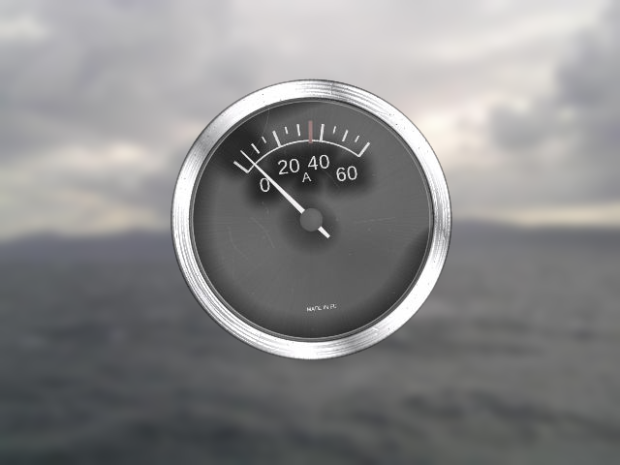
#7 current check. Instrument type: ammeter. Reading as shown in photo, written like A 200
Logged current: A 5
